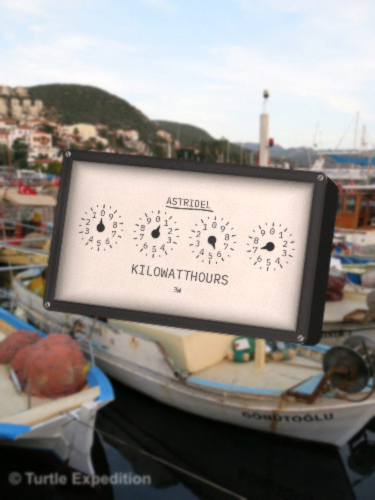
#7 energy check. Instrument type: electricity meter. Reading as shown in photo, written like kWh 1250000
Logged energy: kWh 57
